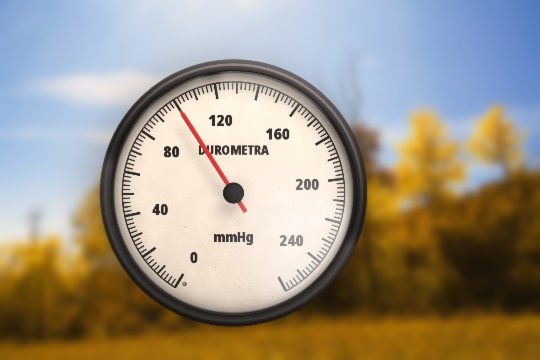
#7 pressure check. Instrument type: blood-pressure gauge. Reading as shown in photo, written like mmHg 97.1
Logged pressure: mmHg 100
